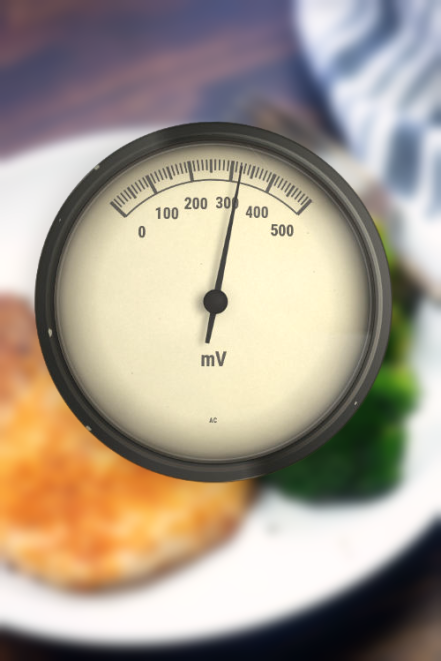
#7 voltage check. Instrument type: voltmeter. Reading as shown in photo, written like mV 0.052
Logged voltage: mV 320
